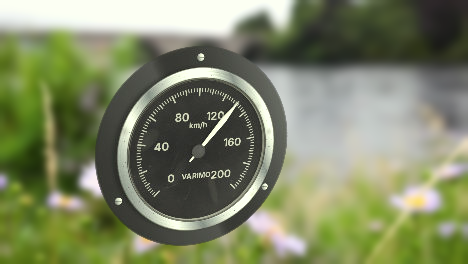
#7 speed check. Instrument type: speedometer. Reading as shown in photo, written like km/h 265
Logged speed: km/h 130
